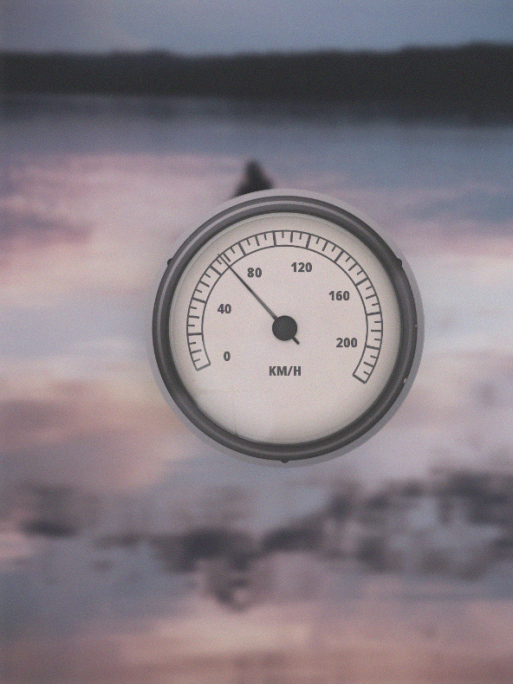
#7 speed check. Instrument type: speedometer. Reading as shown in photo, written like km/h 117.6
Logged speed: km/h 67.5
